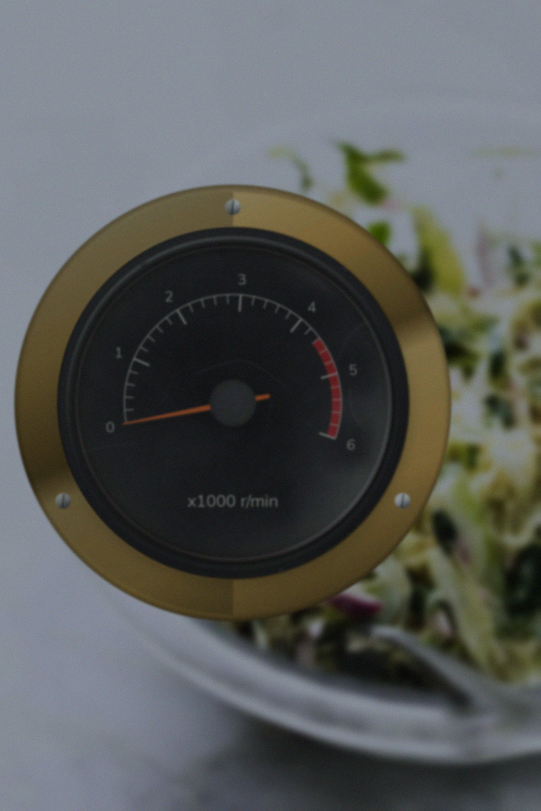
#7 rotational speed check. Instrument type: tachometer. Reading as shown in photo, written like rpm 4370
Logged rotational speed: rpm 0
